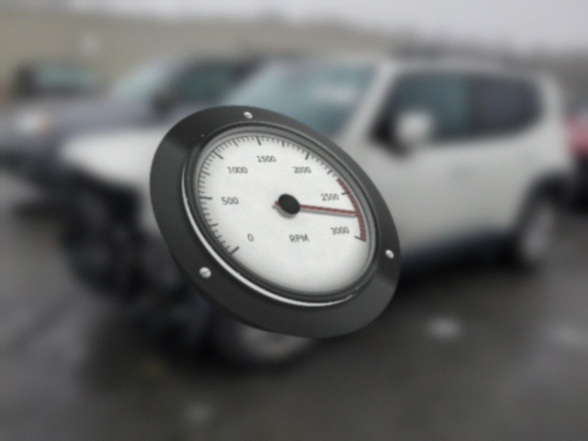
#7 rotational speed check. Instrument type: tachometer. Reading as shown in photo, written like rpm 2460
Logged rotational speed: rpm 2750
